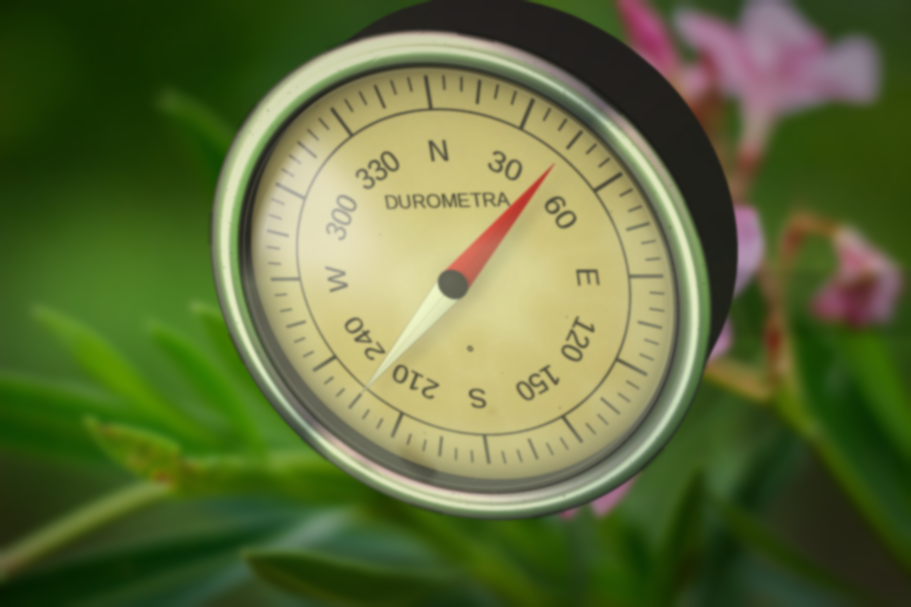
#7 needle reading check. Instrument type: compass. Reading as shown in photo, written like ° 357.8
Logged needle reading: ° 45
